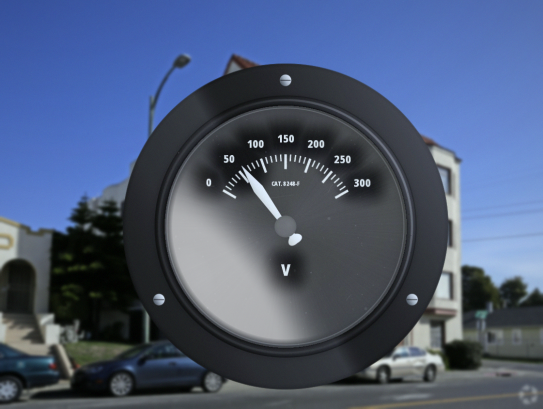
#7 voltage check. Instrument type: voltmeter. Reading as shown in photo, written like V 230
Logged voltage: V 60
